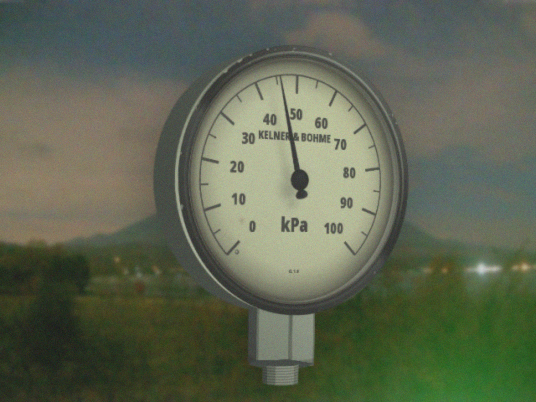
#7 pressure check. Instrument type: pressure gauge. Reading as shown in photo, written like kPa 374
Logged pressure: kPa 45
